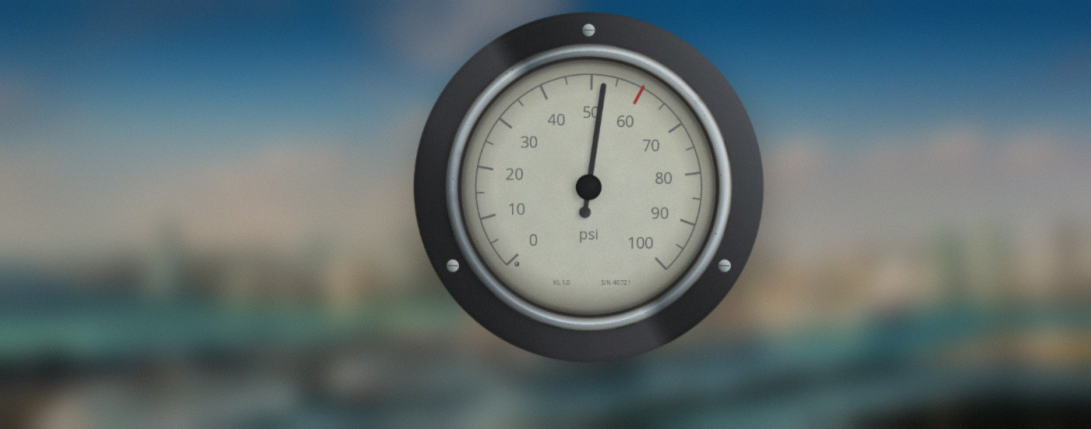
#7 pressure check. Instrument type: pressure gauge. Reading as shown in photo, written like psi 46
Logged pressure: psi 52.5
